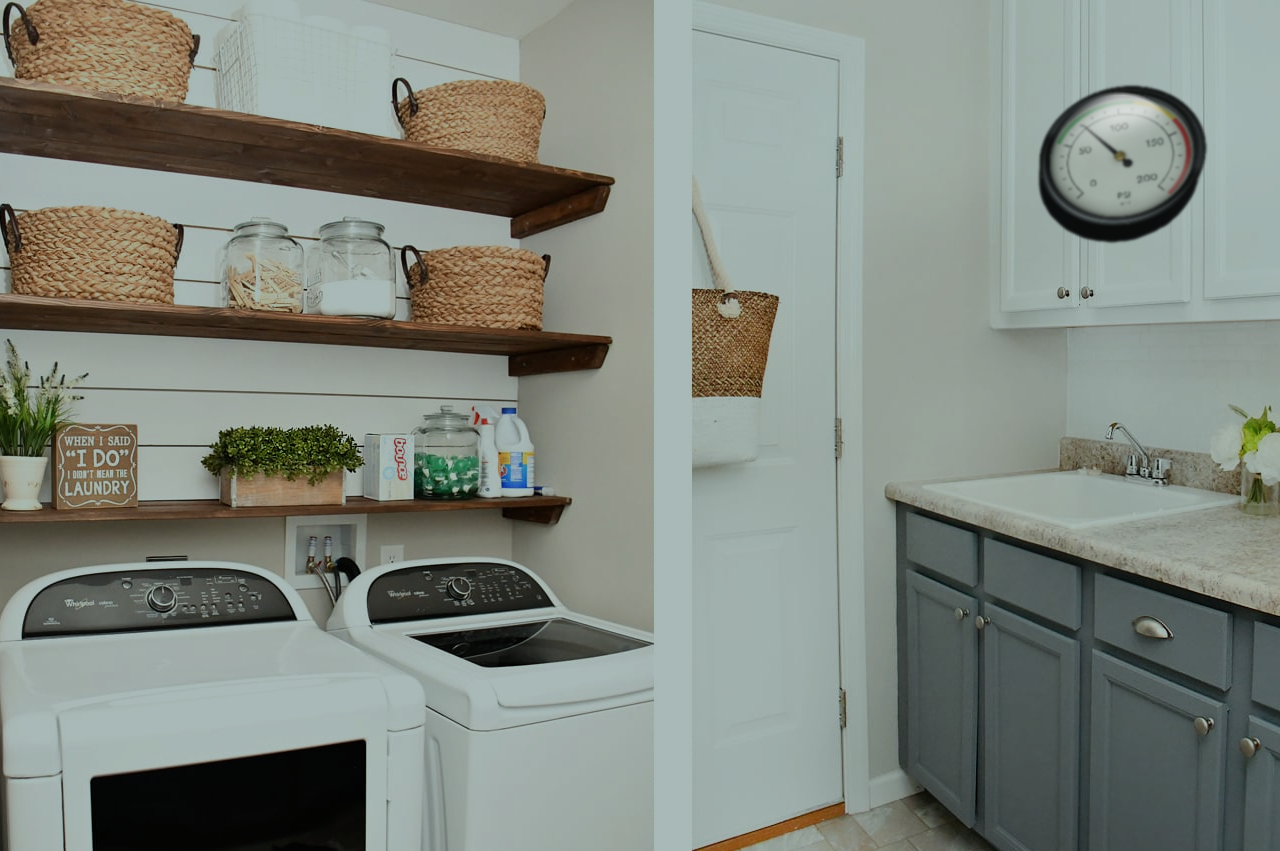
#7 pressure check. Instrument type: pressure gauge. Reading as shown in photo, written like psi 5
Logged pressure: psi 70
